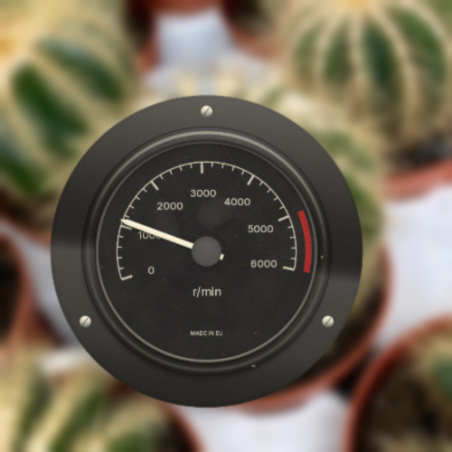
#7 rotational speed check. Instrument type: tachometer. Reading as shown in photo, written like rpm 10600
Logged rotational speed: rpm 1100
